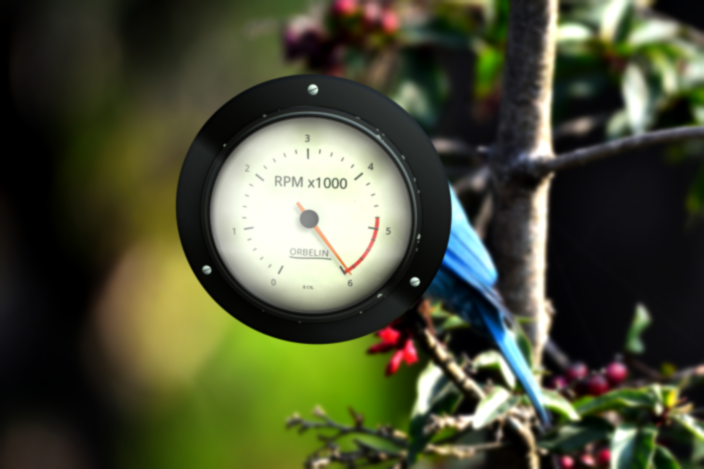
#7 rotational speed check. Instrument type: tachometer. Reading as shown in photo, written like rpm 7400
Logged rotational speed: rpm 5900
